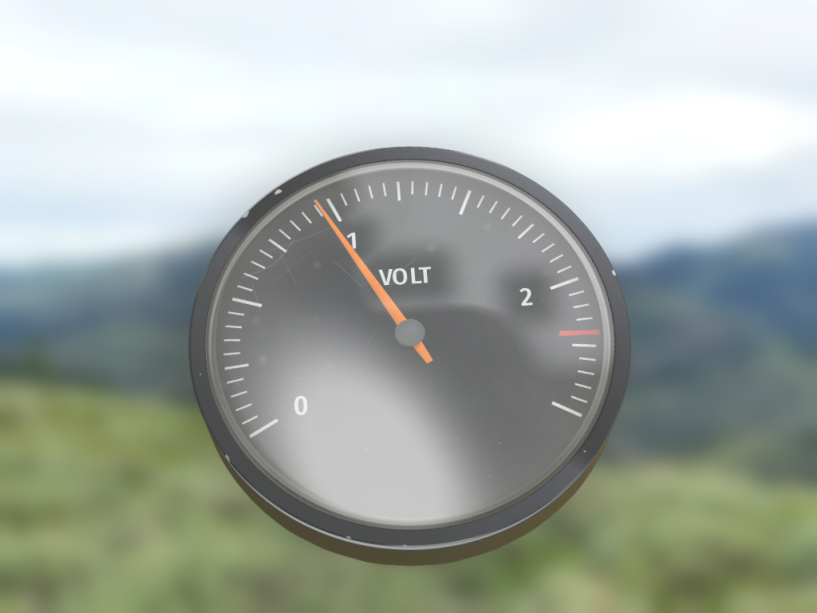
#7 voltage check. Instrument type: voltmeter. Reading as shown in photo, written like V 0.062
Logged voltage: V 0.95
